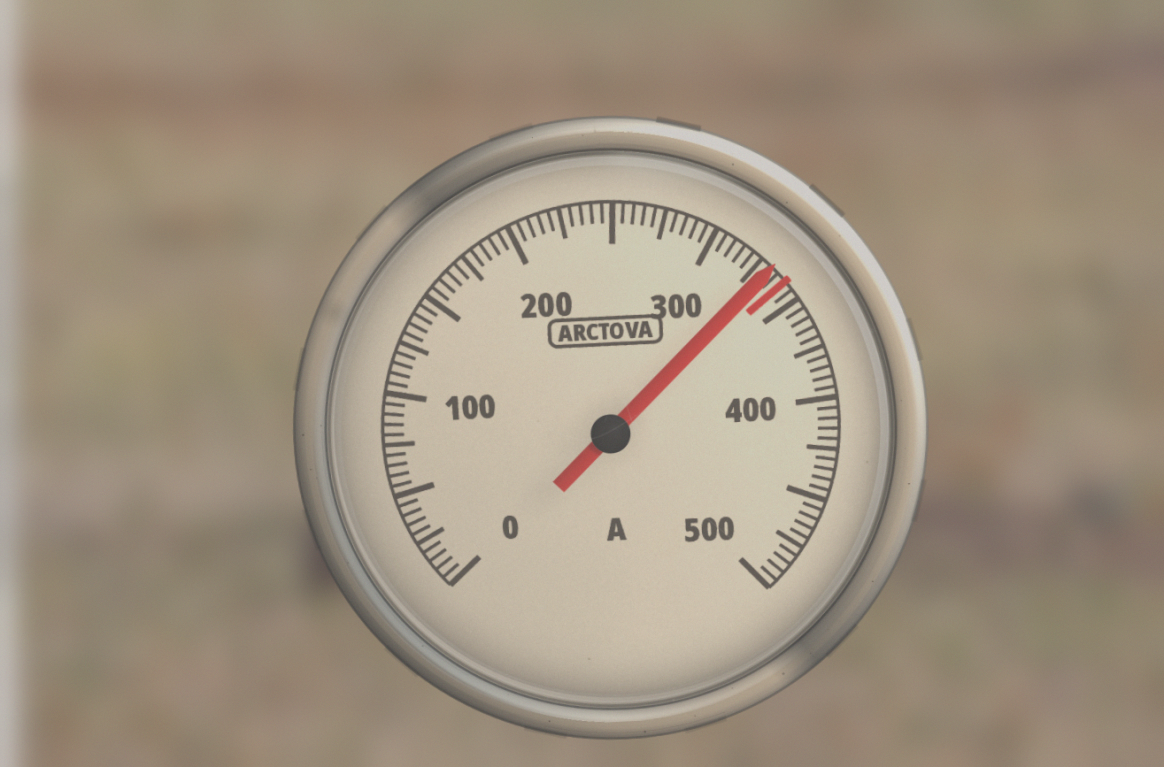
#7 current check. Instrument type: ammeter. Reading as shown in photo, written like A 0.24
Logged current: A 330
